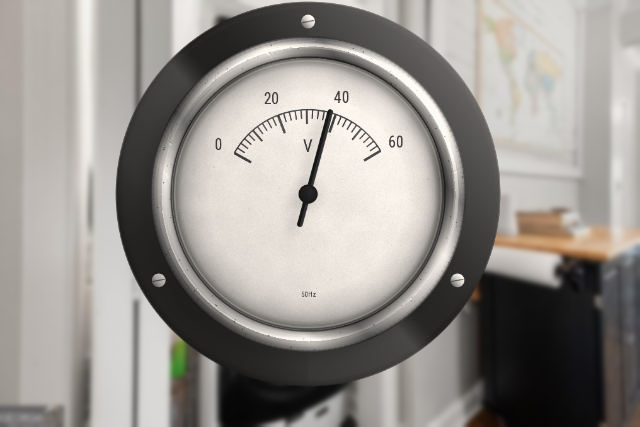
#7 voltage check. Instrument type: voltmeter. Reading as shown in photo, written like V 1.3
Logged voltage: V 38
